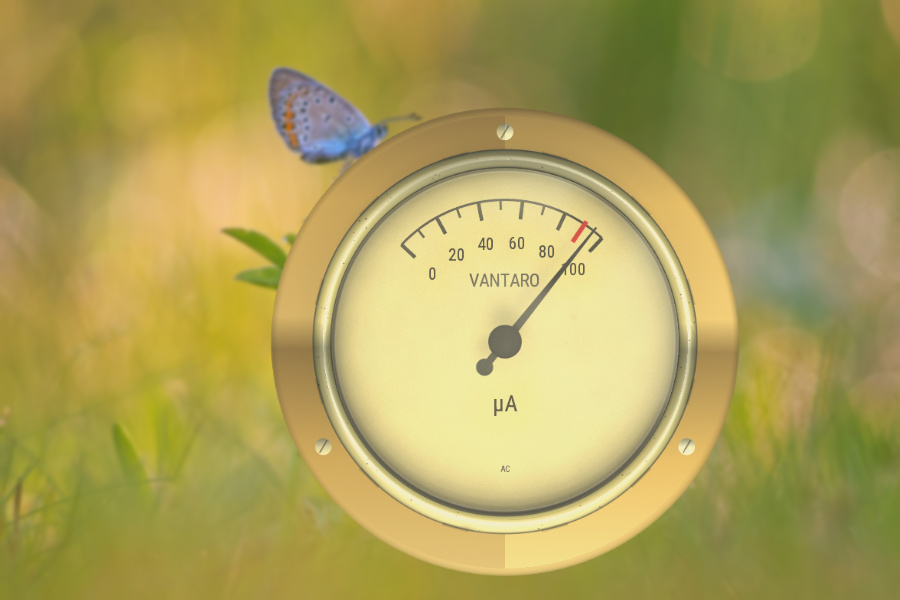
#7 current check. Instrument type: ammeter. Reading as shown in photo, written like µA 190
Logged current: µA 95
